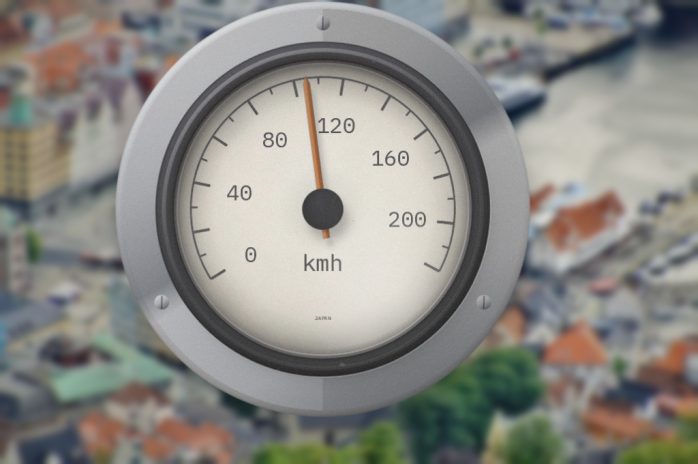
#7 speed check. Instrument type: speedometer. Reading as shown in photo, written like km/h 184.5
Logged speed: km/h 105
